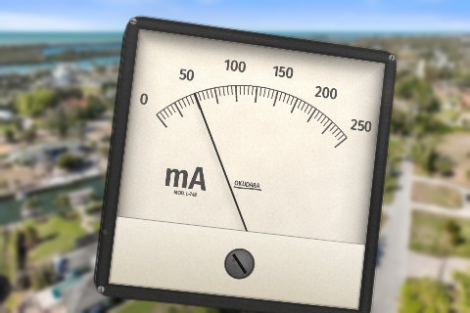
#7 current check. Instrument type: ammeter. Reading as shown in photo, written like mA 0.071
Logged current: mA 50
